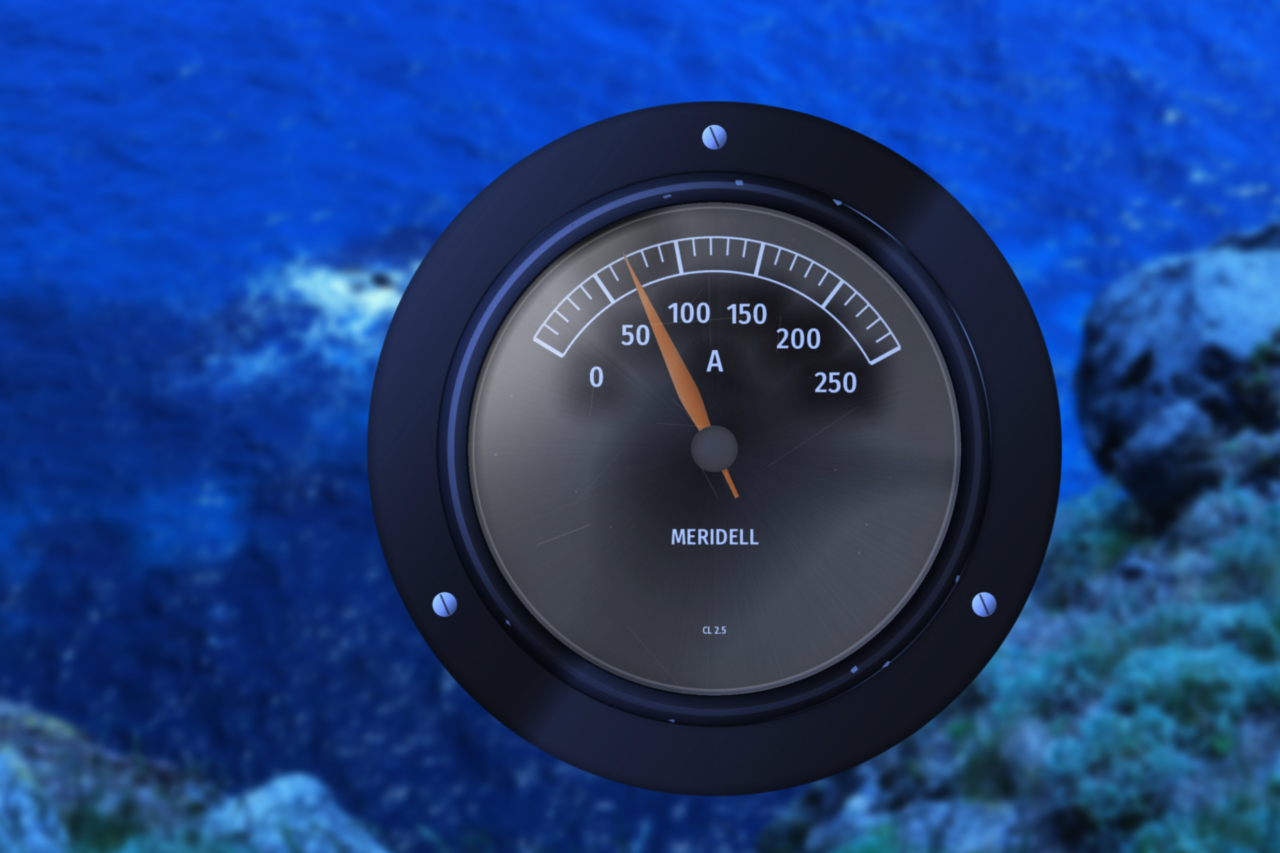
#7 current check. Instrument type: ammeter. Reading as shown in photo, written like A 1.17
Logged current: A 70
